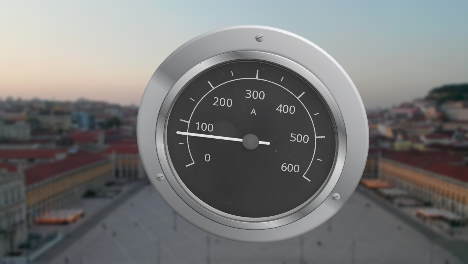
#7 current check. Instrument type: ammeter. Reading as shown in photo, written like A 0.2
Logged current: A 75
